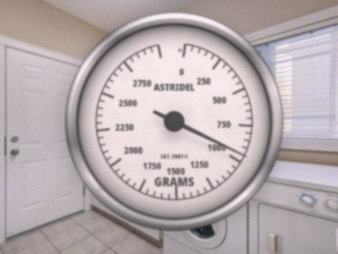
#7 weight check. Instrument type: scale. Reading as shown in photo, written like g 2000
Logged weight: g 950
